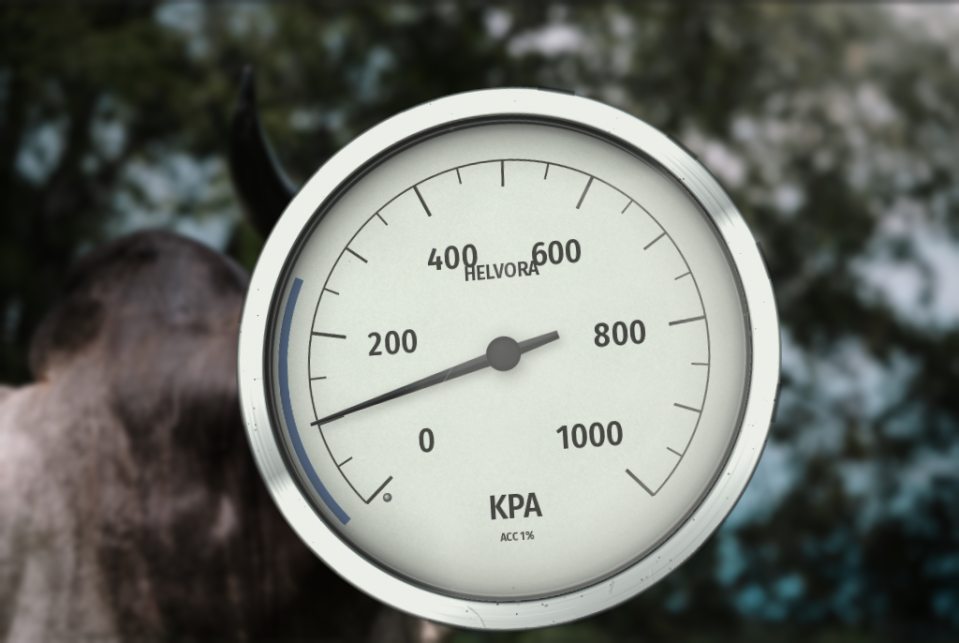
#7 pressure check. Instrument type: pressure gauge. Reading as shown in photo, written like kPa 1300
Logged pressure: kPa 100
